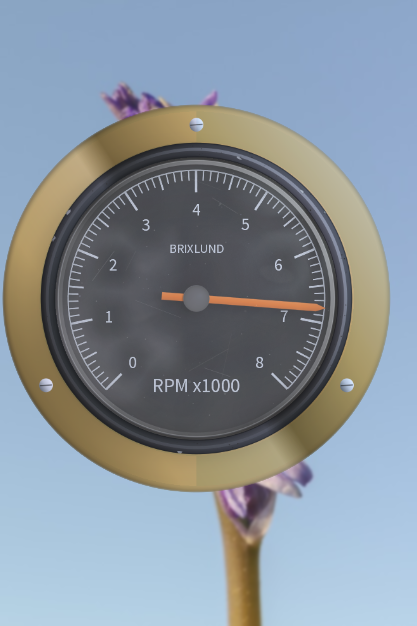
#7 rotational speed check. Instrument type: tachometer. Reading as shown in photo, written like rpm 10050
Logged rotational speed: rpm 6800
